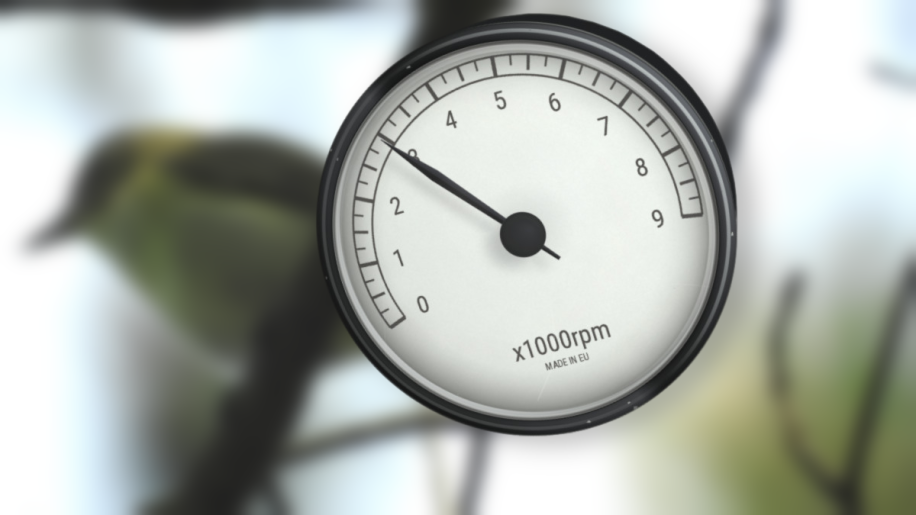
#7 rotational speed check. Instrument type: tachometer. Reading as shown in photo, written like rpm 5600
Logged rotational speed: rpm 3000
